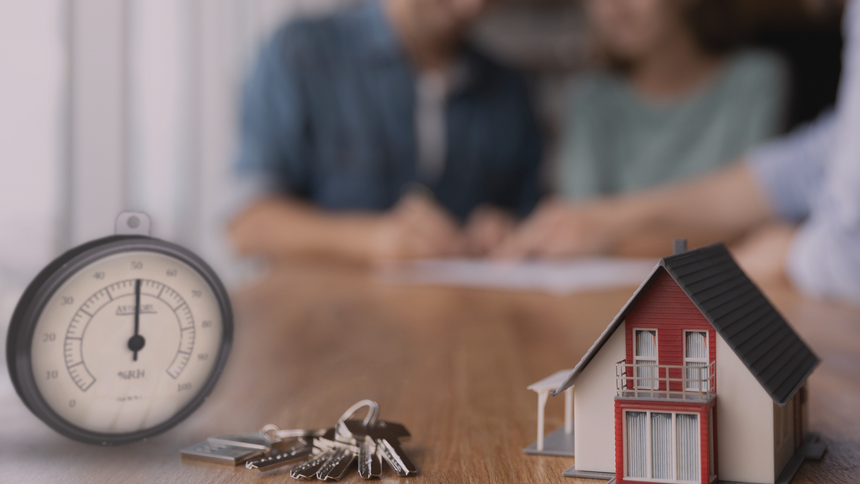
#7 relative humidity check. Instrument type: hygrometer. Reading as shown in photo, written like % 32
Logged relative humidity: % 50
